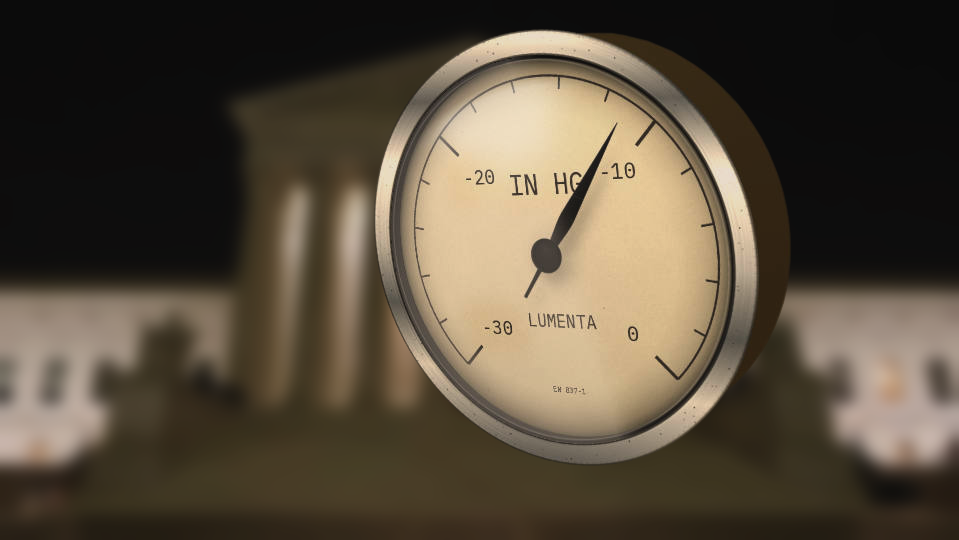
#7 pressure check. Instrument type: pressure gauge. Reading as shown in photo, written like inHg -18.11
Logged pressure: inHg -11
